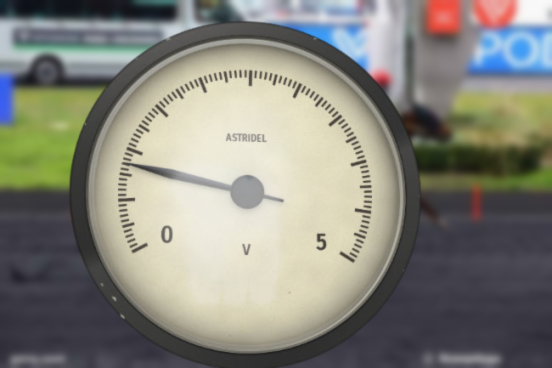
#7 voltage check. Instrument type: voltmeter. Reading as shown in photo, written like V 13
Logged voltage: V 0.85
